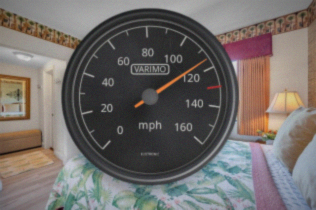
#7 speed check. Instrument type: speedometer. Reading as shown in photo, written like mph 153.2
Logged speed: mph 115
